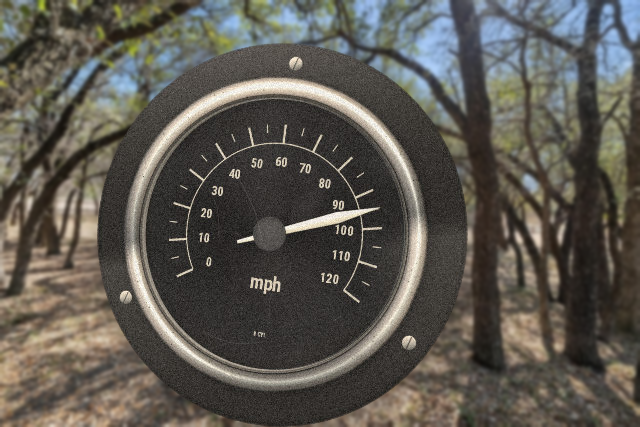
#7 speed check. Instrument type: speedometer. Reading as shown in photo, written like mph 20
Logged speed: mph 95
